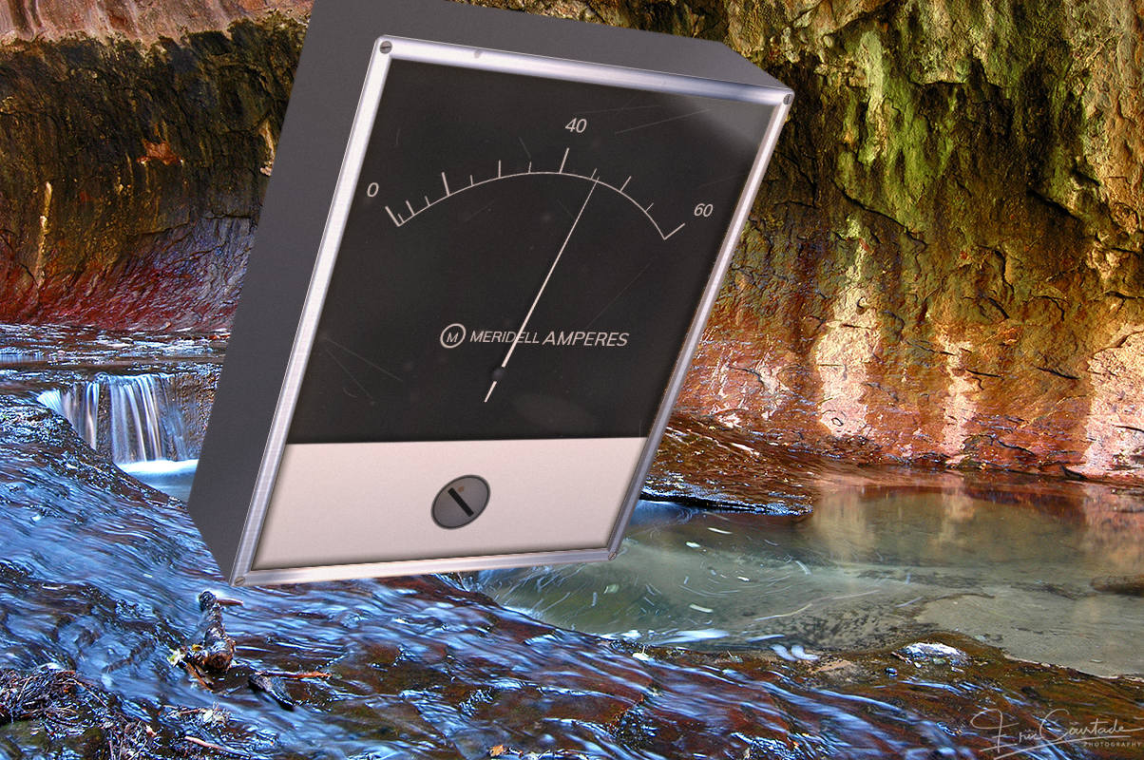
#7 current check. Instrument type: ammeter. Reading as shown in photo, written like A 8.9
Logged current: A 45
